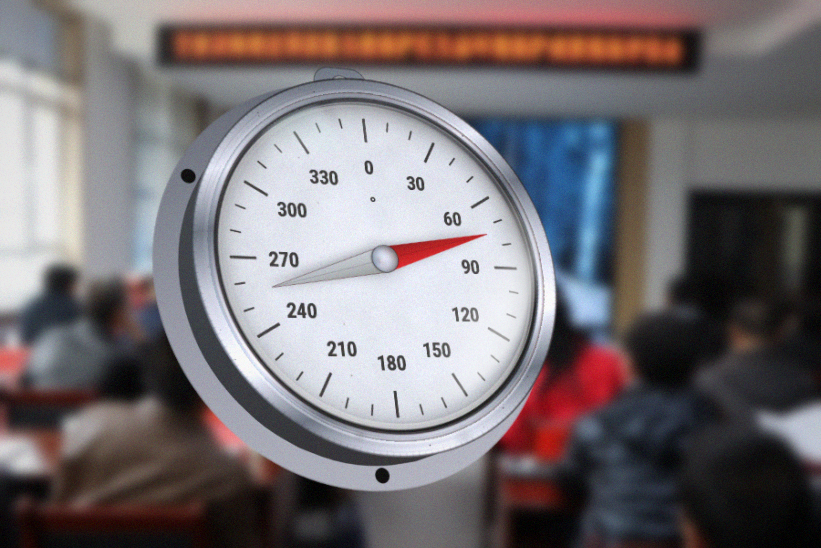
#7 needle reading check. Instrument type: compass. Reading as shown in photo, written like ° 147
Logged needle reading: ° 75
